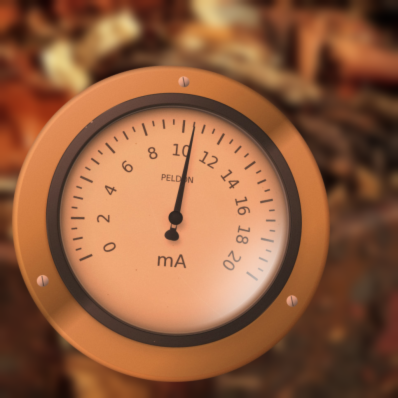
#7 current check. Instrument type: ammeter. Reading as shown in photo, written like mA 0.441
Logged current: mA 10.5
